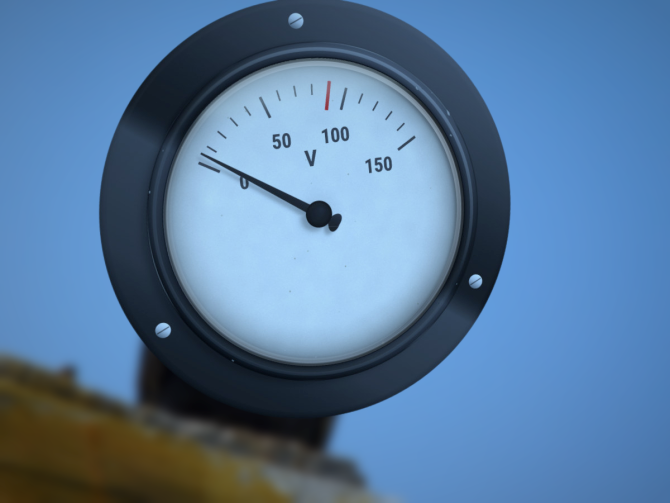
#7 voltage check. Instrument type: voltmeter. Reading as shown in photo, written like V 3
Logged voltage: V 5
